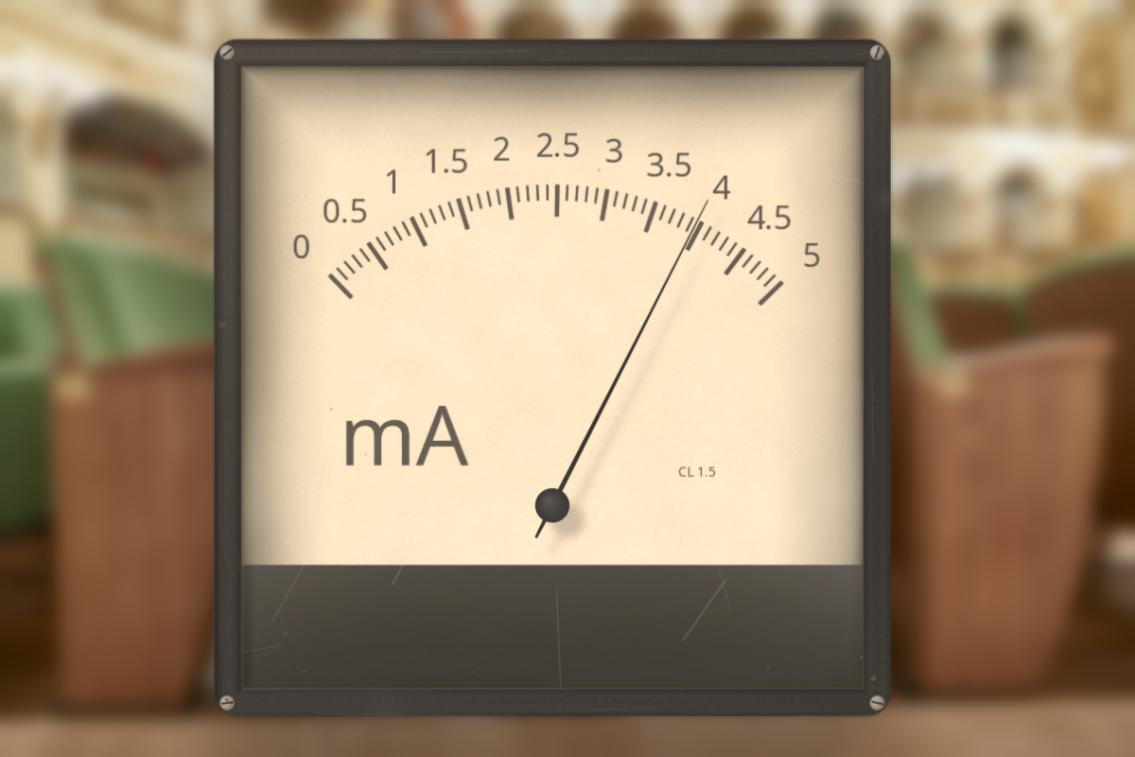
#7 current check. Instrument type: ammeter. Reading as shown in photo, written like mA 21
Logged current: mA 3.95
